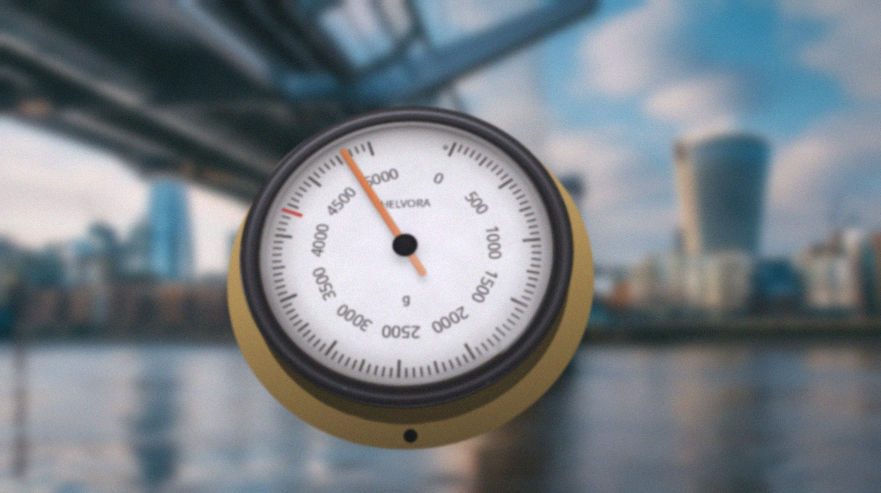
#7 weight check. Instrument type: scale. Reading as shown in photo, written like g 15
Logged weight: g 4800
